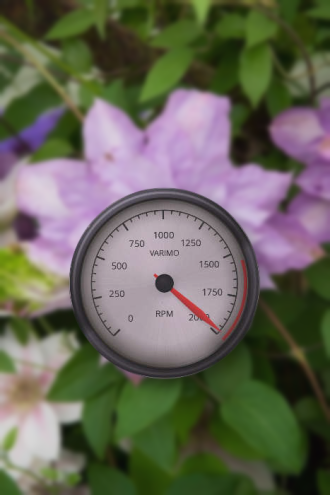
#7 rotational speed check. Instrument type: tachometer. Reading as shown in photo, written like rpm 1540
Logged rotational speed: rpm 1975
